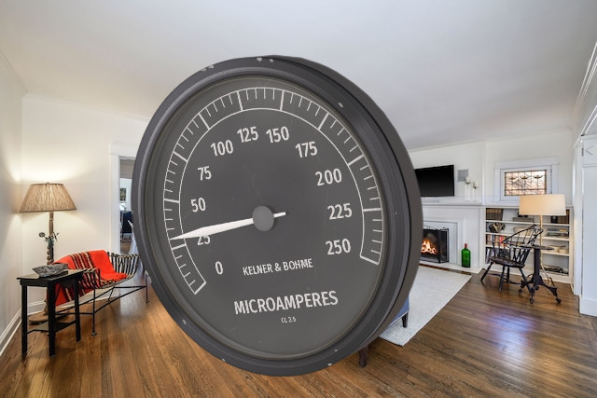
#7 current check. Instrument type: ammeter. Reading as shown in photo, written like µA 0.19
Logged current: µA 30
